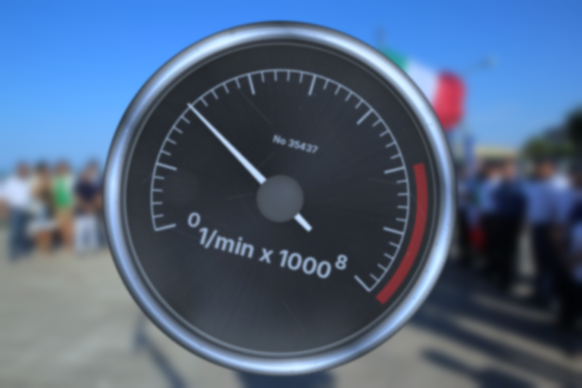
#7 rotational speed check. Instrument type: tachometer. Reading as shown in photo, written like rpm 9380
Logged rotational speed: rpm 2000
